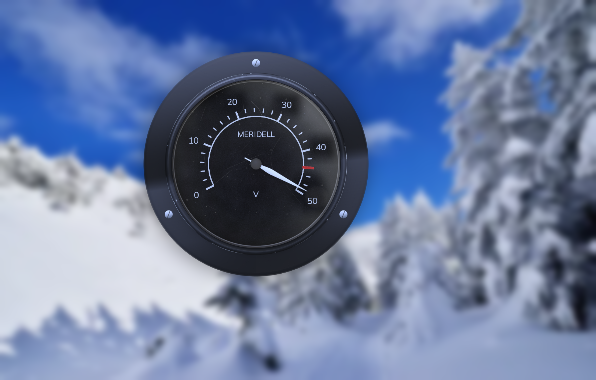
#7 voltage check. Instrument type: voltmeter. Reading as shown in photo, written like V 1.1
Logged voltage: V 49
